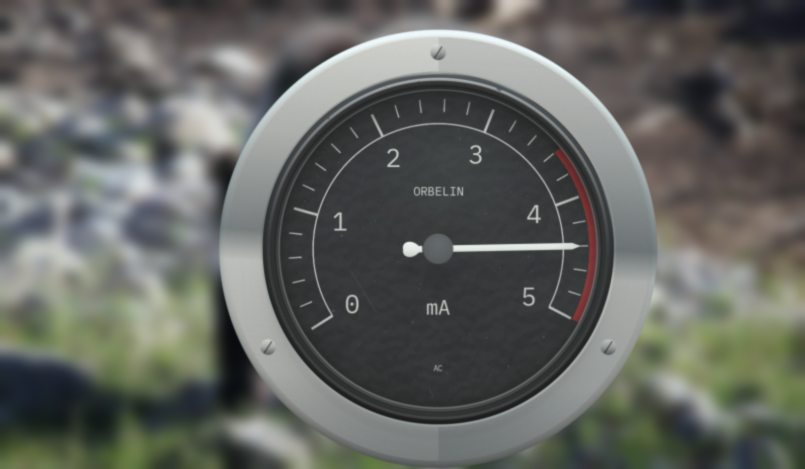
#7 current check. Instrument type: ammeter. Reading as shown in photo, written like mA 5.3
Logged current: mA 4.4
